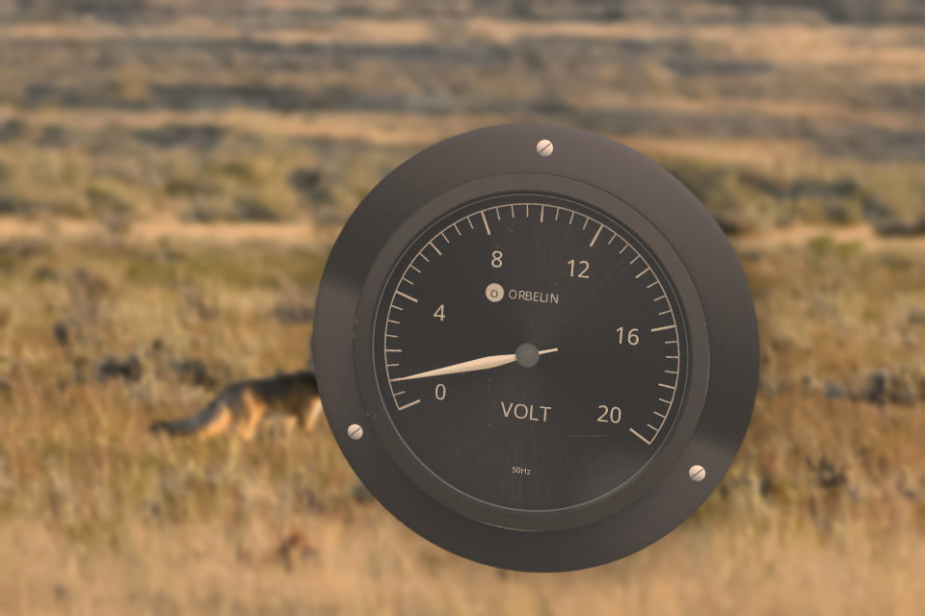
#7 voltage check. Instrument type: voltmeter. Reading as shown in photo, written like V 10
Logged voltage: V 1
